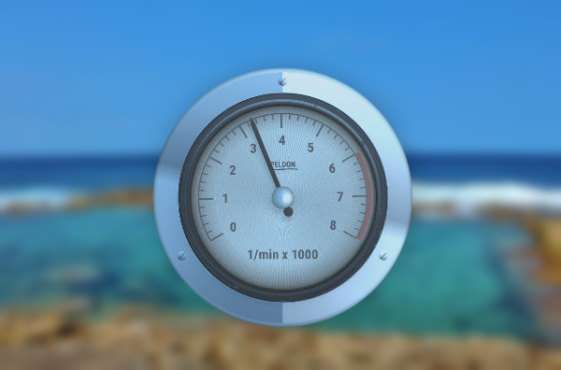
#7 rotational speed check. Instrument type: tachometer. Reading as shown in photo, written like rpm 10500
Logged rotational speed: rpm 3300
